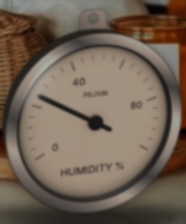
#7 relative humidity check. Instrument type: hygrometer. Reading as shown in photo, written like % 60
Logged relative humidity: % 24
